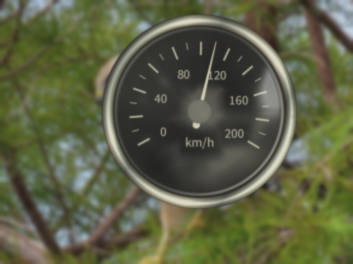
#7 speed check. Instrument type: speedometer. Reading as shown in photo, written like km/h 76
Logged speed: km/h 110
